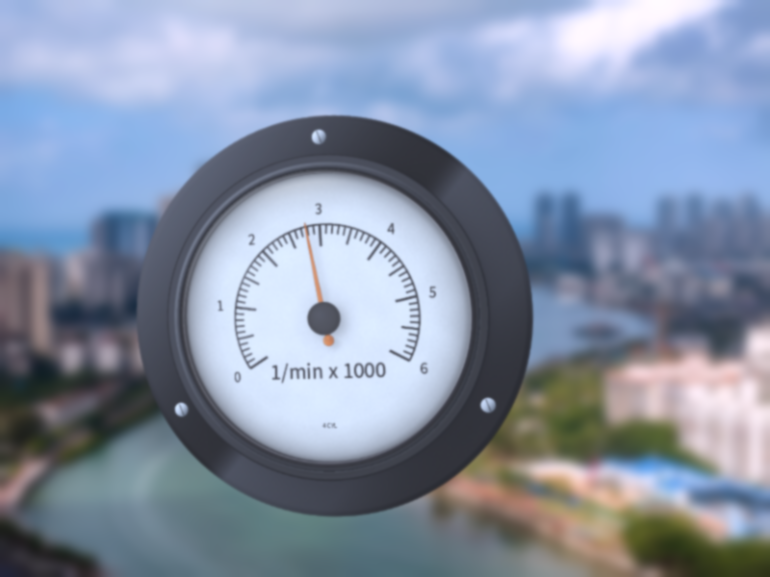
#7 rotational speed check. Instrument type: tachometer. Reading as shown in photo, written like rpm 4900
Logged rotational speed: rpm 2800
